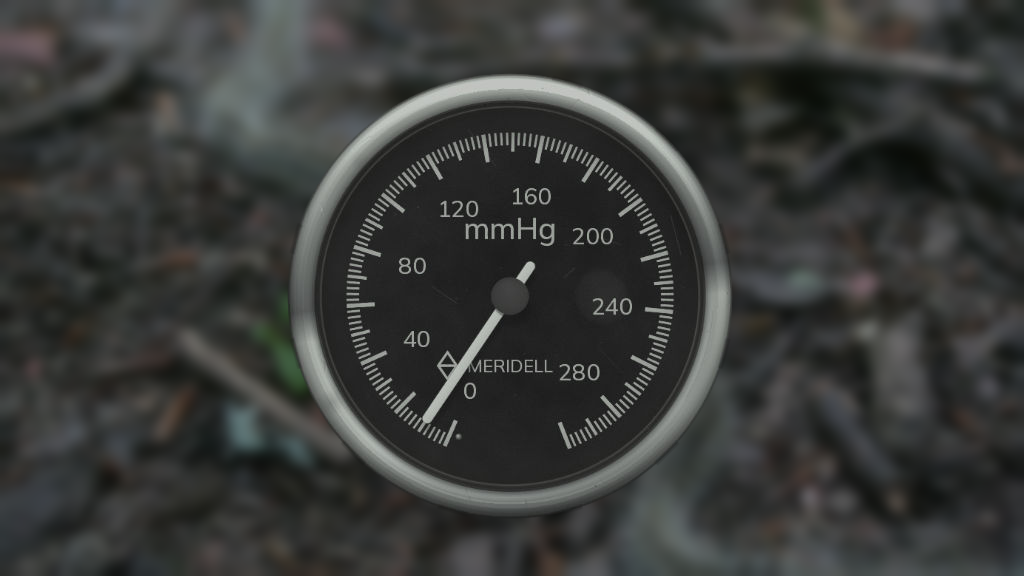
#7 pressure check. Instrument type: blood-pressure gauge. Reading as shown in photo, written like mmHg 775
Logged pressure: mmHg 10
